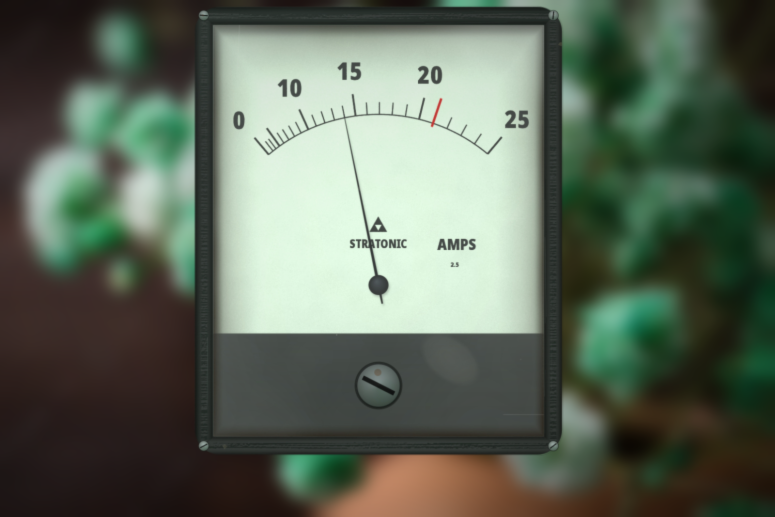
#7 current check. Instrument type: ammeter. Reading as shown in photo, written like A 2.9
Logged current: A 14
